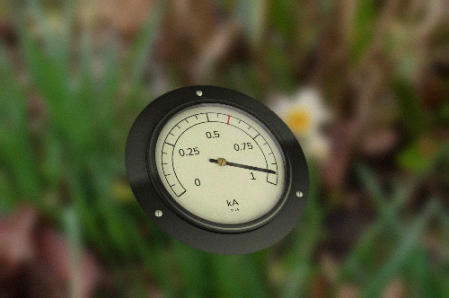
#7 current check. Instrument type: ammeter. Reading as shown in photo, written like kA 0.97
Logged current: kA 0.95
